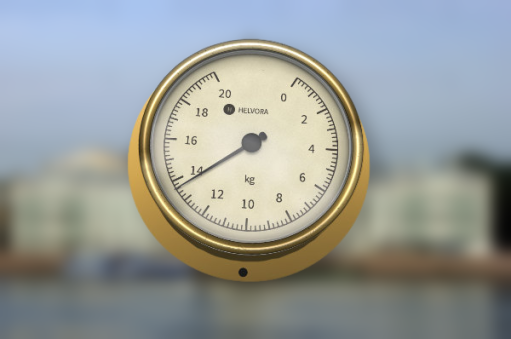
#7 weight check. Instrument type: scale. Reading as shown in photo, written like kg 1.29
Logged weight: kg 13.6
